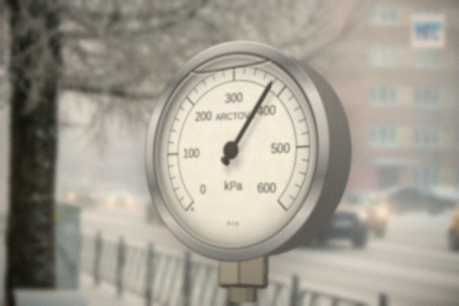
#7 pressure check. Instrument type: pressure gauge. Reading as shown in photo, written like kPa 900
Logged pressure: kPa 380
